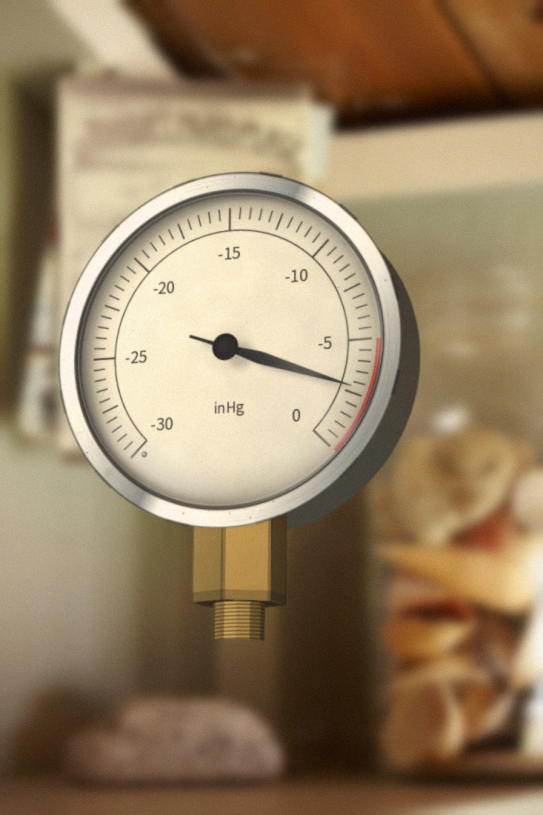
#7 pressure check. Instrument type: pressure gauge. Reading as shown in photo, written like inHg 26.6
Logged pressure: inHg -2.75
